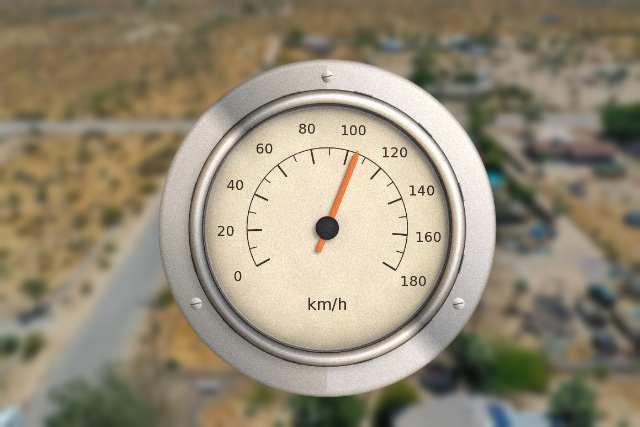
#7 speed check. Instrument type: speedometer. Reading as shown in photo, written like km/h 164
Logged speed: km/h 105
